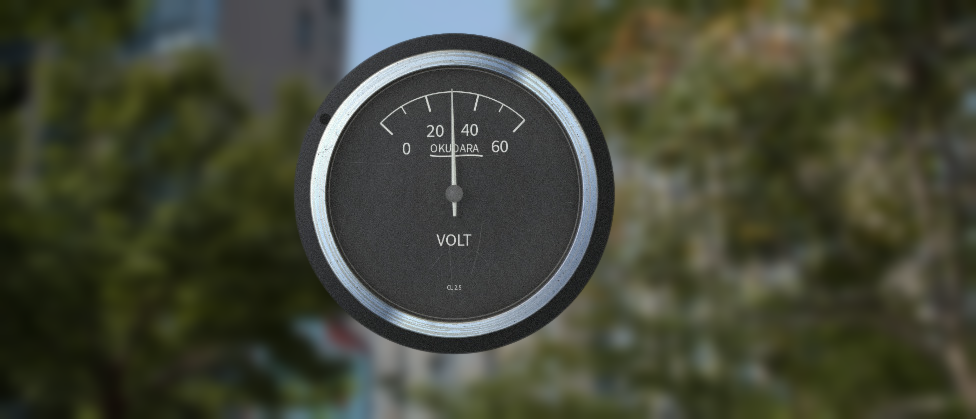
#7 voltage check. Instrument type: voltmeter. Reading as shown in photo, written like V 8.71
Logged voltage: V 30
